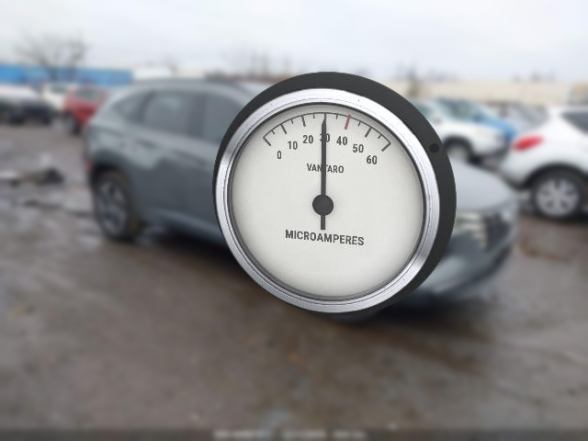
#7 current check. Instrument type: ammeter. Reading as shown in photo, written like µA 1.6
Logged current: µA 30
